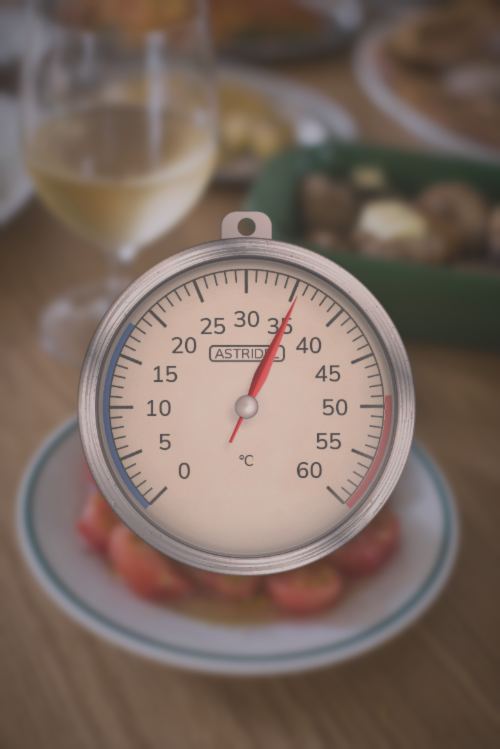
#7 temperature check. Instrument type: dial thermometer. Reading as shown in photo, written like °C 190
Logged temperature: °C 35.5
